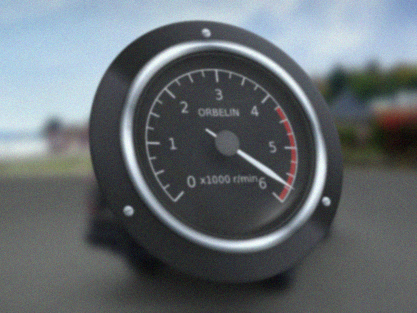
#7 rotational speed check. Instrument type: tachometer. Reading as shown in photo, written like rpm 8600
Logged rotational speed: rpm 5750
